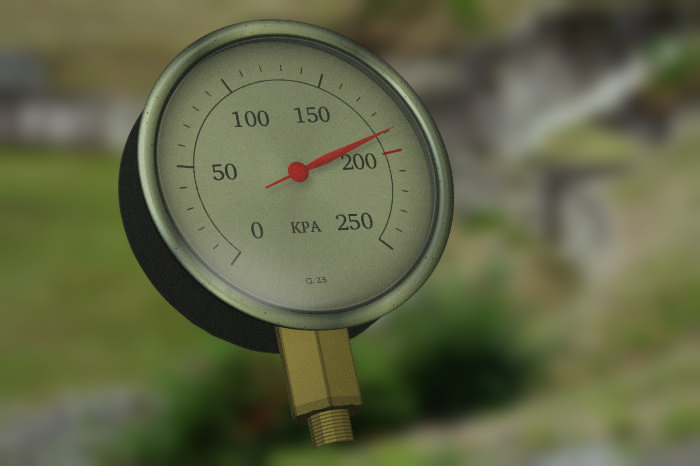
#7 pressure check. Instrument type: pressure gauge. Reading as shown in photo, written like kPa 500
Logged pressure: kPa 190
